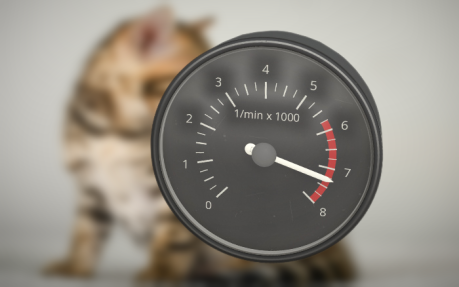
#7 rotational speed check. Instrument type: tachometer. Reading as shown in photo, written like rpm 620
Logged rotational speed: rpm 7250
